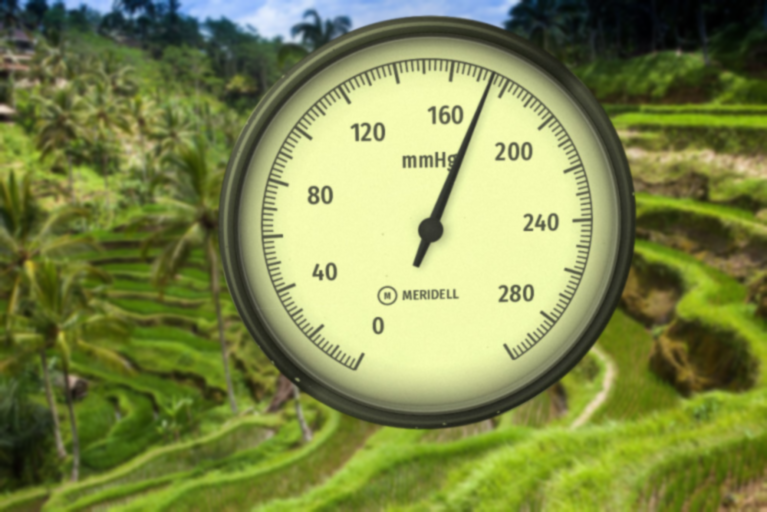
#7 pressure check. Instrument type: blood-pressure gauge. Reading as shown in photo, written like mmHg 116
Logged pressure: mmHg 174
